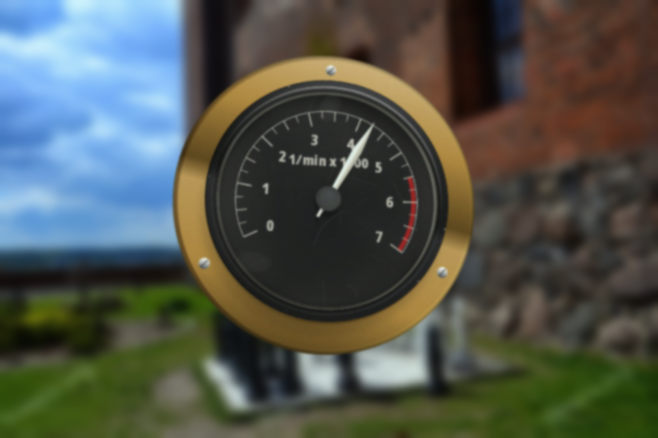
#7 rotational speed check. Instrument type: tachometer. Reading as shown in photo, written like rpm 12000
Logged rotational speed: rpm 4250
